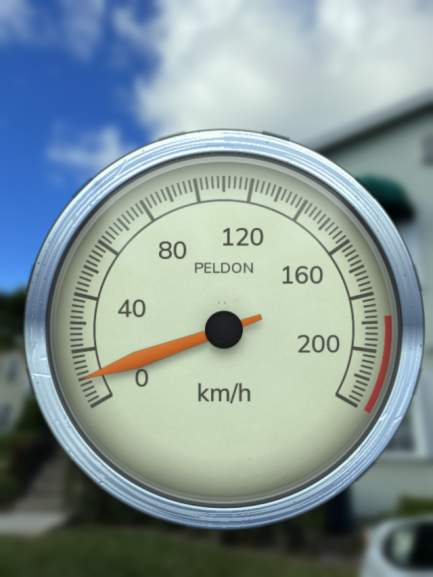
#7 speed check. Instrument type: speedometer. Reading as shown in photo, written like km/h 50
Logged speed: km/h 10
